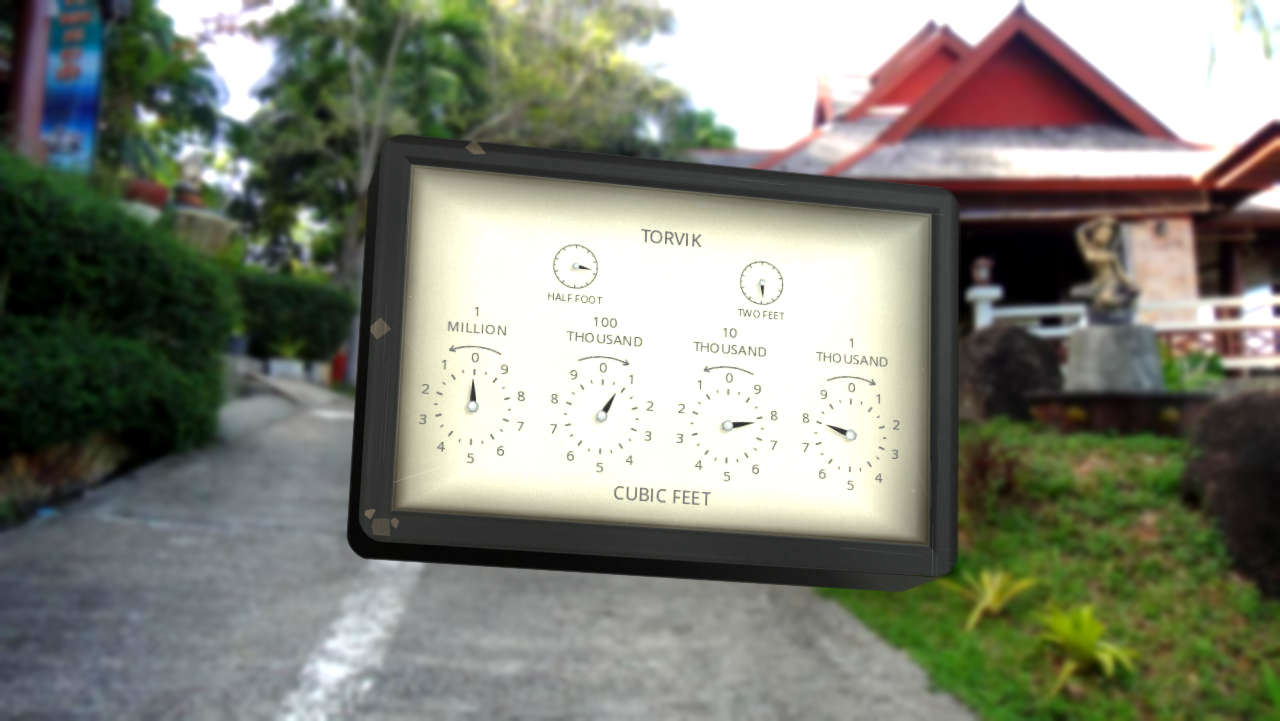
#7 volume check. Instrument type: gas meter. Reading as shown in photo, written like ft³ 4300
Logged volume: ft³ 7800
